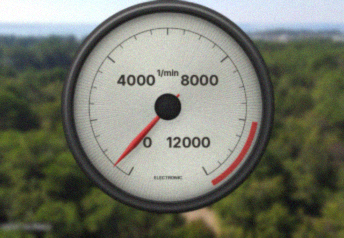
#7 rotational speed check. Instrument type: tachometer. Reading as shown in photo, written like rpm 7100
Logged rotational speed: rpm 500
